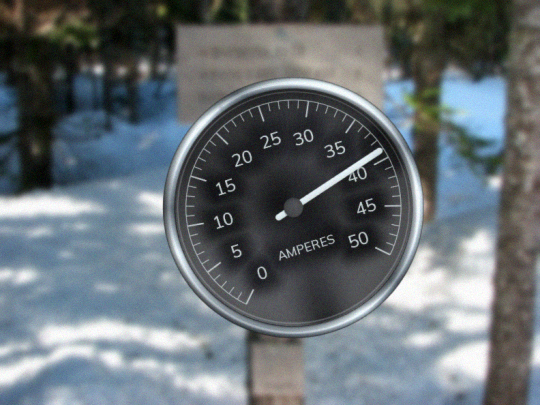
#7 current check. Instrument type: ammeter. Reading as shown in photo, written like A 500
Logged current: A 39
